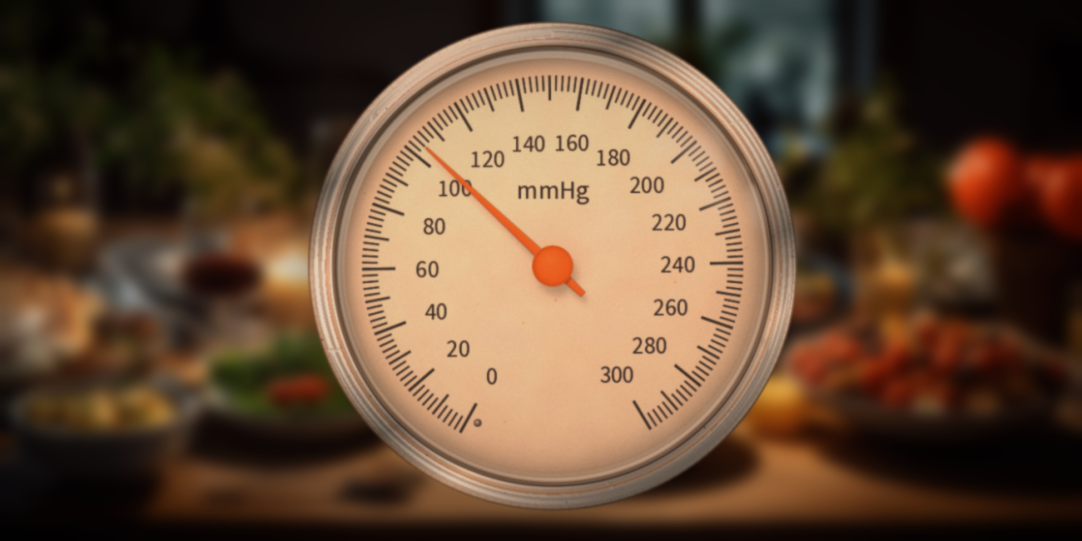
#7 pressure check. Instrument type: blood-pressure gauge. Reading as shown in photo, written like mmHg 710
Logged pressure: mmHg 104
